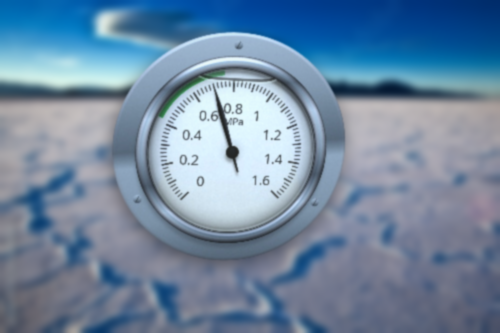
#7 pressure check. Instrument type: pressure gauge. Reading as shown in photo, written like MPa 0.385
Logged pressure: MPa 0.7
